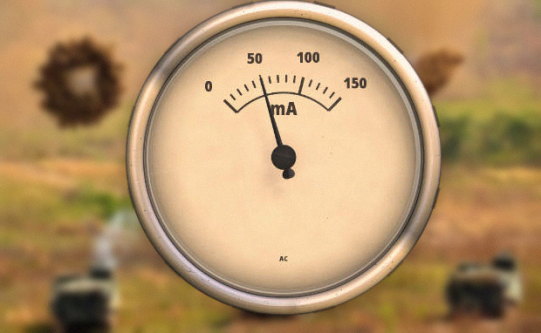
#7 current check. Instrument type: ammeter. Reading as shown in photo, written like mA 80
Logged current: mA 50
